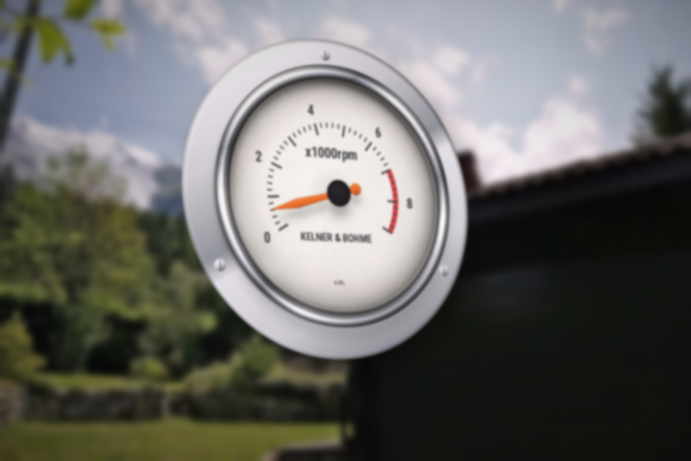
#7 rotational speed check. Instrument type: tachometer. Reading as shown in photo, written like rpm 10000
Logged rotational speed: rpm 600
